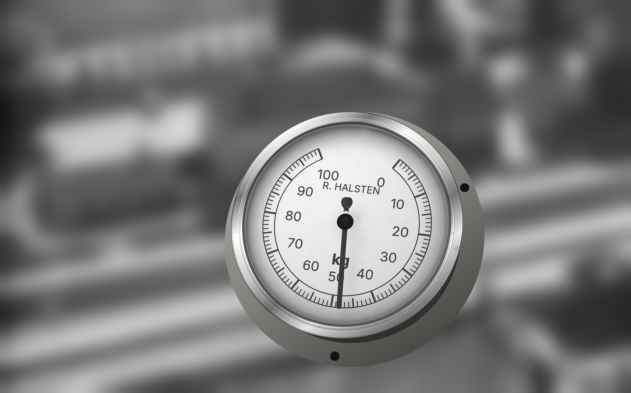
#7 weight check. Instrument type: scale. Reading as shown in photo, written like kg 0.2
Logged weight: kg 48
